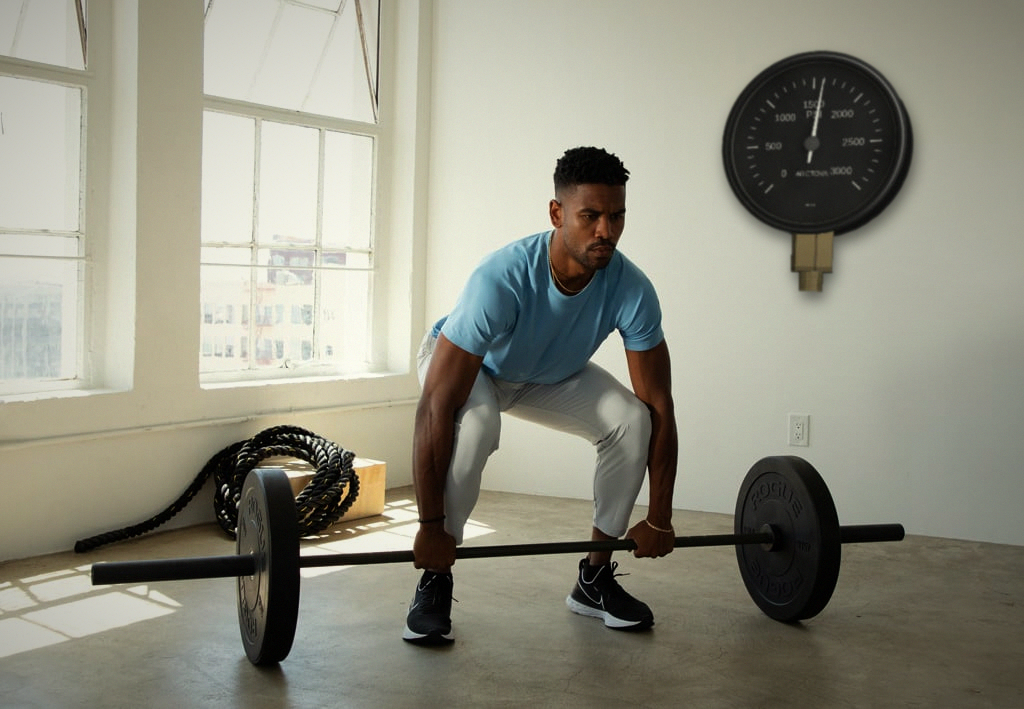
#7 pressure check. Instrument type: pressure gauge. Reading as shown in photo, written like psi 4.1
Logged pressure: psi 1600
